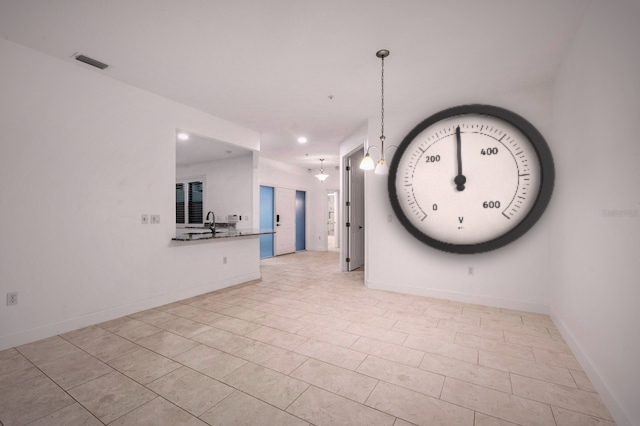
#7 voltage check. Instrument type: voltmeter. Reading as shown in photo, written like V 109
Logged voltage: V 300
